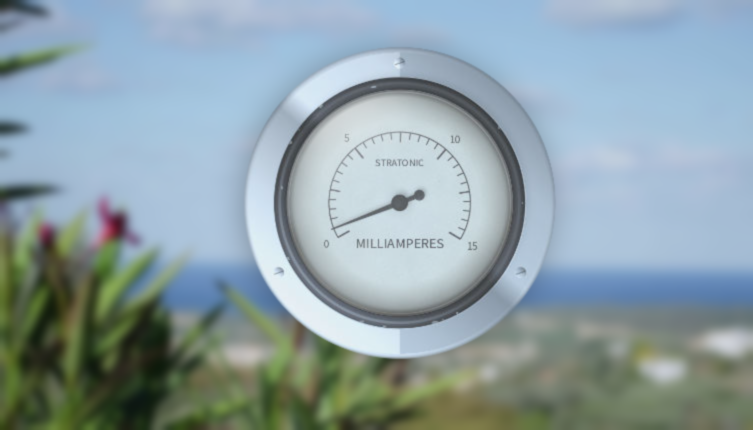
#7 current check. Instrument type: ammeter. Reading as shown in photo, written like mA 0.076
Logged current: mA 0.5
